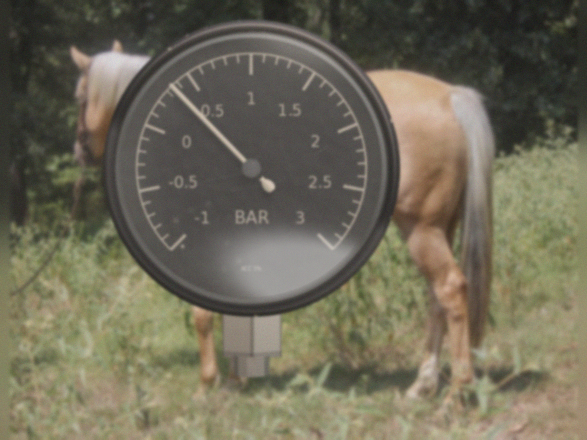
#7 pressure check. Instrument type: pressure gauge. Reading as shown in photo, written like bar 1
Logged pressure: bar 0.35
